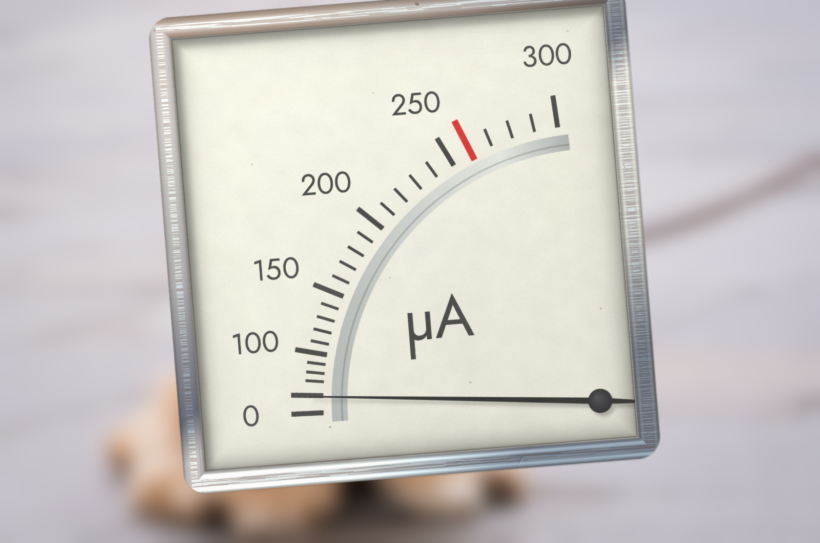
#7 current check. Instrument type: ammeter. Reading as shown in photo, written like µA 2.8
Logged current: µA 50
